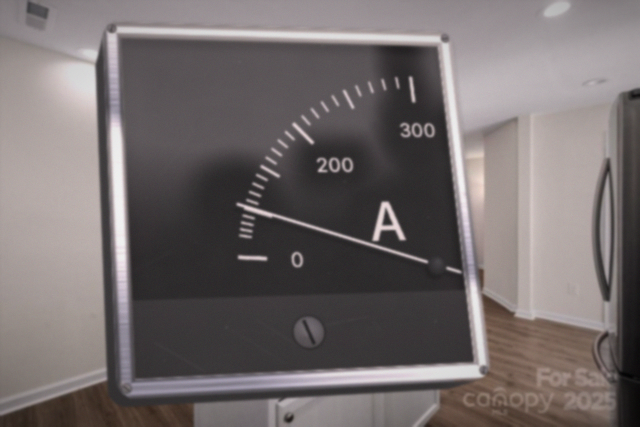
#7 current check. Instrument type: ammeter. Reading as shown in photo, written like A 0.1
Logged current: A 100
